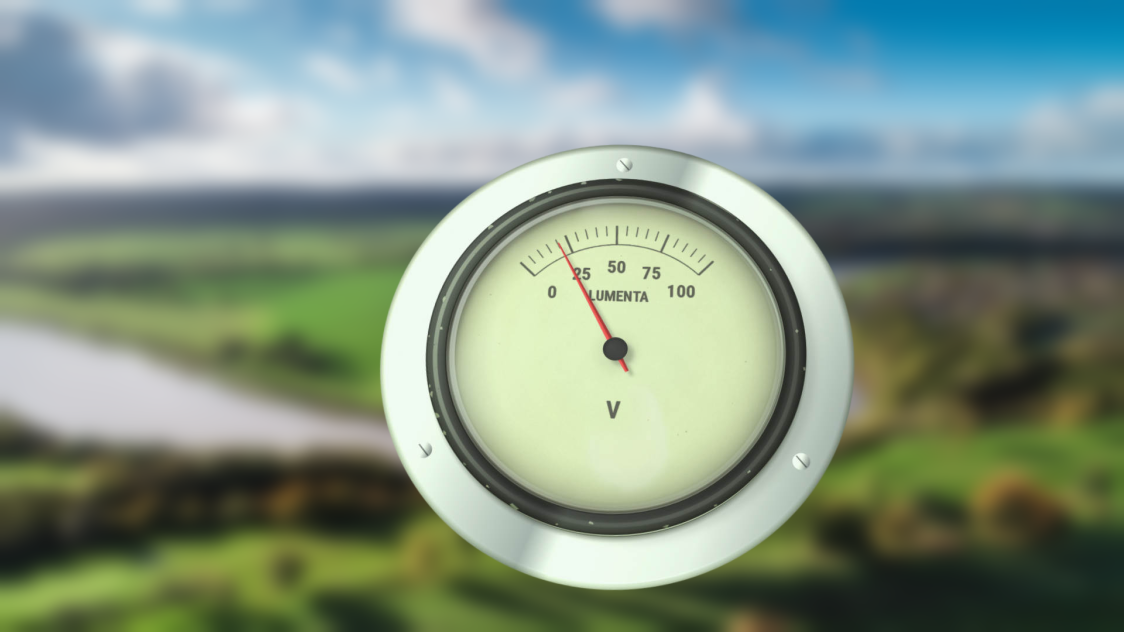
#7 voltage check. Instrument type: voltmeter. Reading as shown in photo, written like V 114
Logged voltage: V 20
